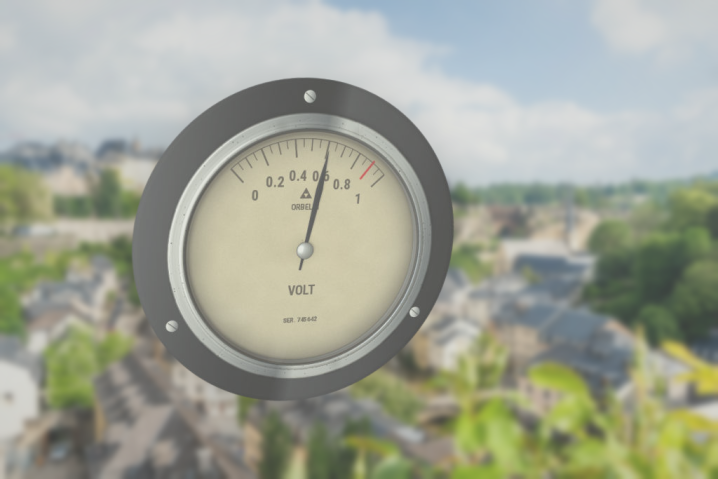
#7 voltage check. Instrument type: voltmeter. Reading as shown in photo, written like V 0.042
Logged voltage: V 0.6
